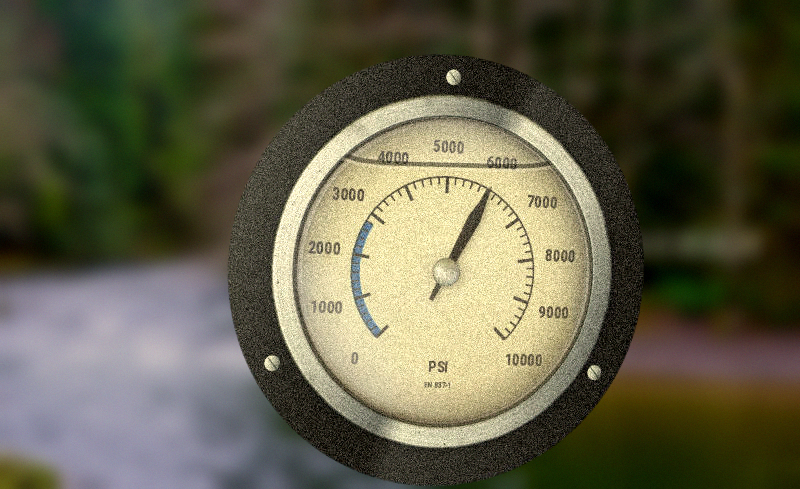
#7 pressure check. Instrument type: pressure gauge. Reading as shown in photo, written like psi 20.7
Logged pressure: psi 6000
